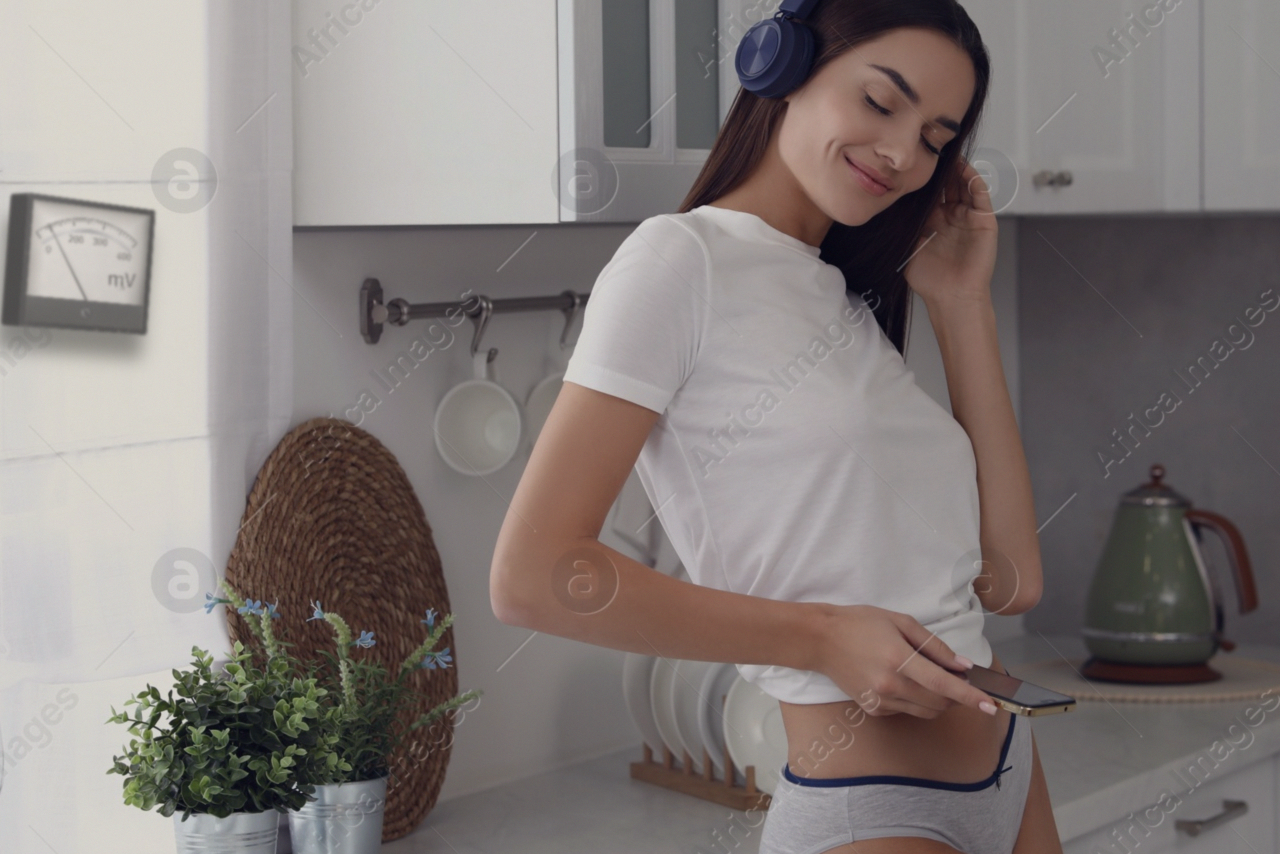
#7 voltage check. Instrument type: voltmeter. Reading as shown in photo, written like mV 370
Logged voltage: mV 100
